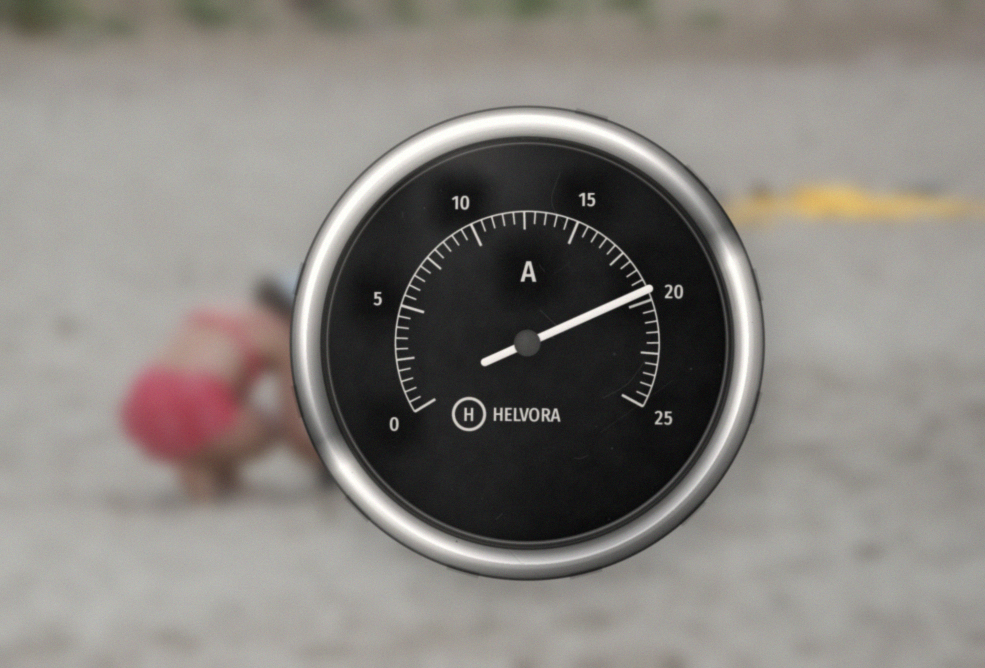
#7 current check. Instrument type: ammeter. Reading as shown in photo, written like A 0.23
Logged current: A 19.5
